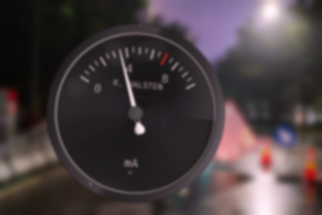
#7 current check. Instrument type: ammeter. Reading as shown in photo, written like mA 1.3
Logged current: mA 3.5
